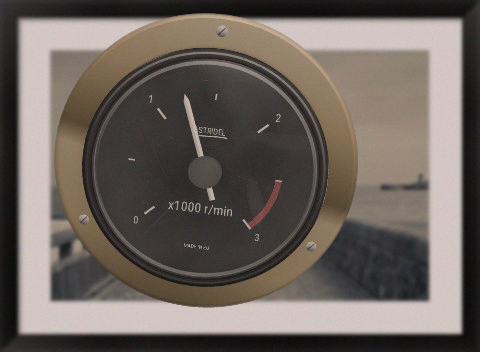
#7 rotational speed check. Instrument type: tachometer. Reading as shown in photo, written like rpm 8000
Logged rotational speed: rpm 1250
